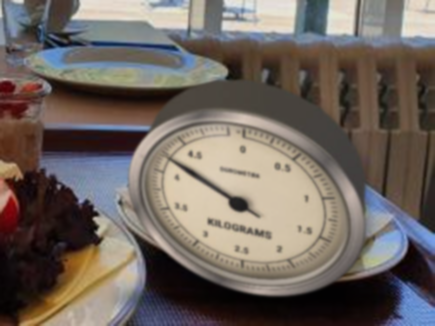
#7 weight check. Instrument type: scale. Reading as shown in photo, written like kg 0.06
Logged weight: kg 4.25
